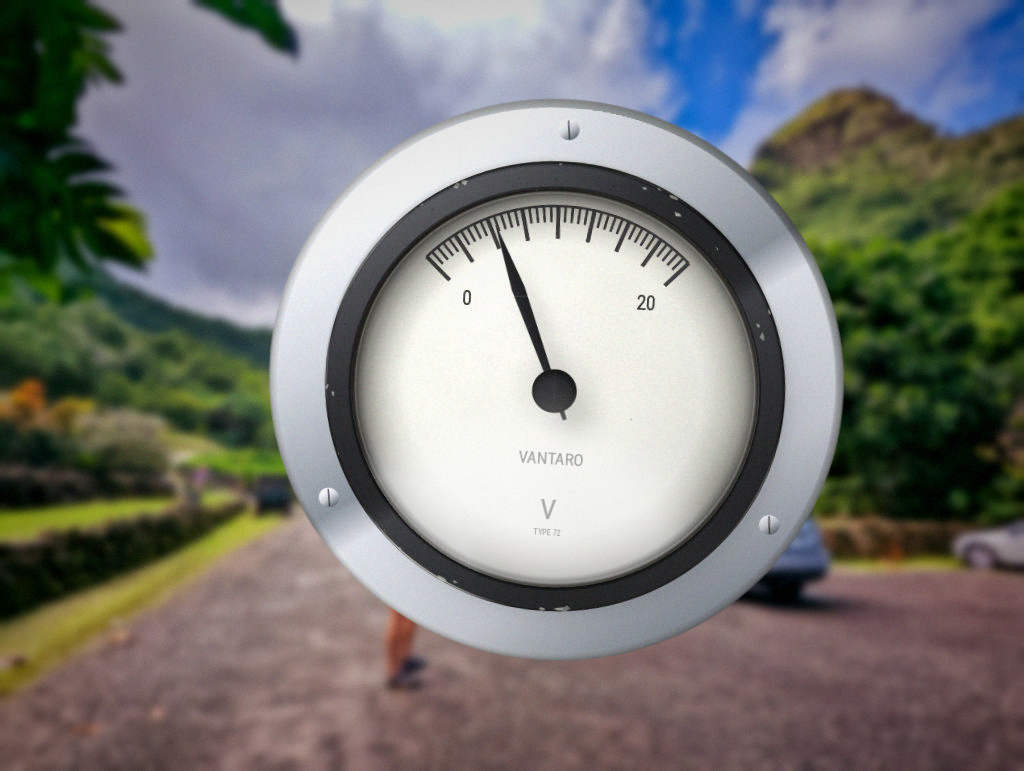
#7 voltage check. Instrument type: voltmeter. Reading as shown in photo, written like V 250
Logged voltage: V 5.5
